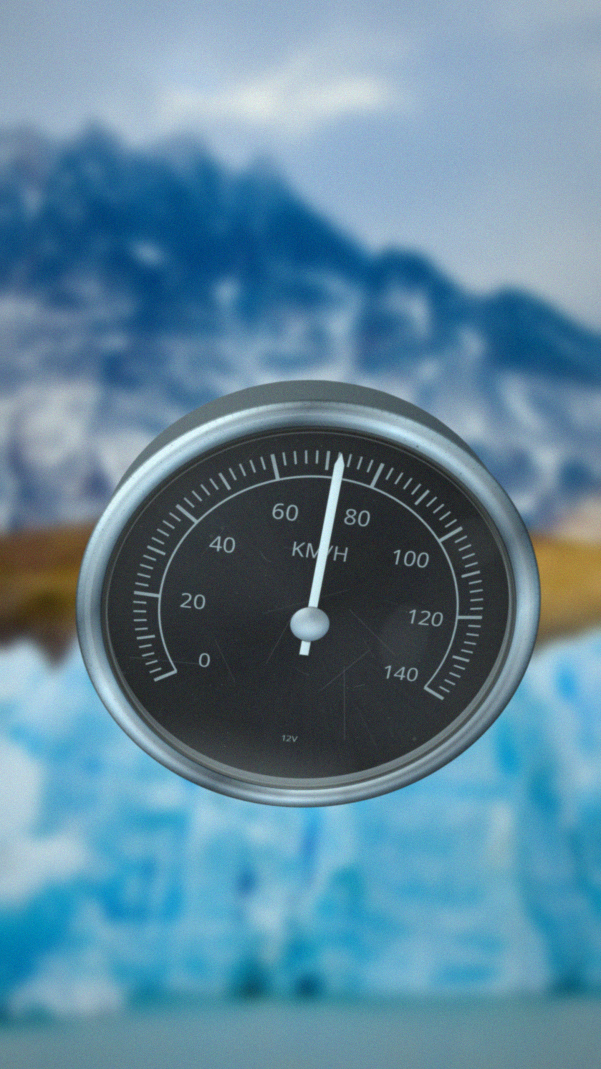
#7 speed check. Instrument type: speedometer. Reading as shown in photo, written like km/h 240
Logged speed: km/h 72
